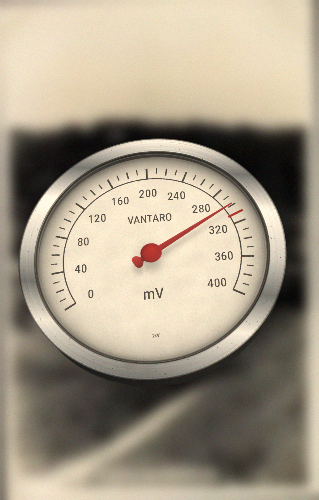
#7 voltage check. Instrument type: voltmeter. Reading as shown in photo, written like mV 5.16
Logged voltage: mV 300
